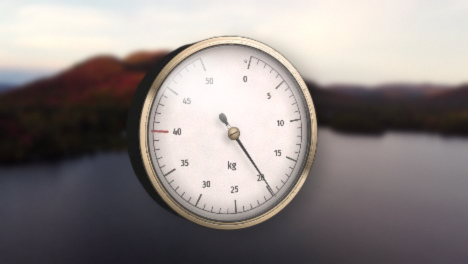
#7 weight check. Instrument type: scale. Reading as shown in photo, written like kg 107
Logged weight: kg 20
